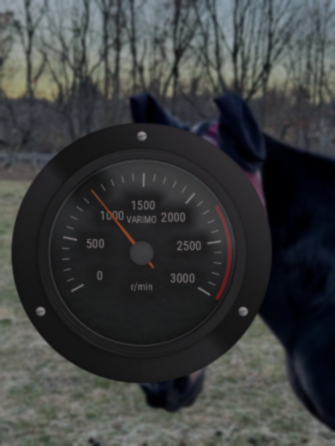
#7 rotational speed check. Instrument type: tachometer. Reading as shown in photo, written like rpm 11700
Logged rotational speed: rpm 1000
